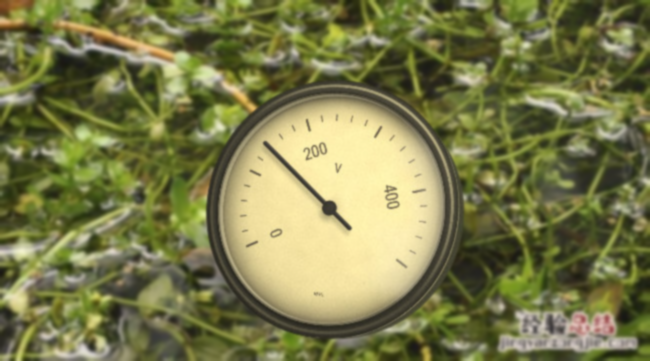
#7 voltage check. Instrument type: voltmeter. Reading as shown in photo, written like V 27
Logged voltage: V 140
